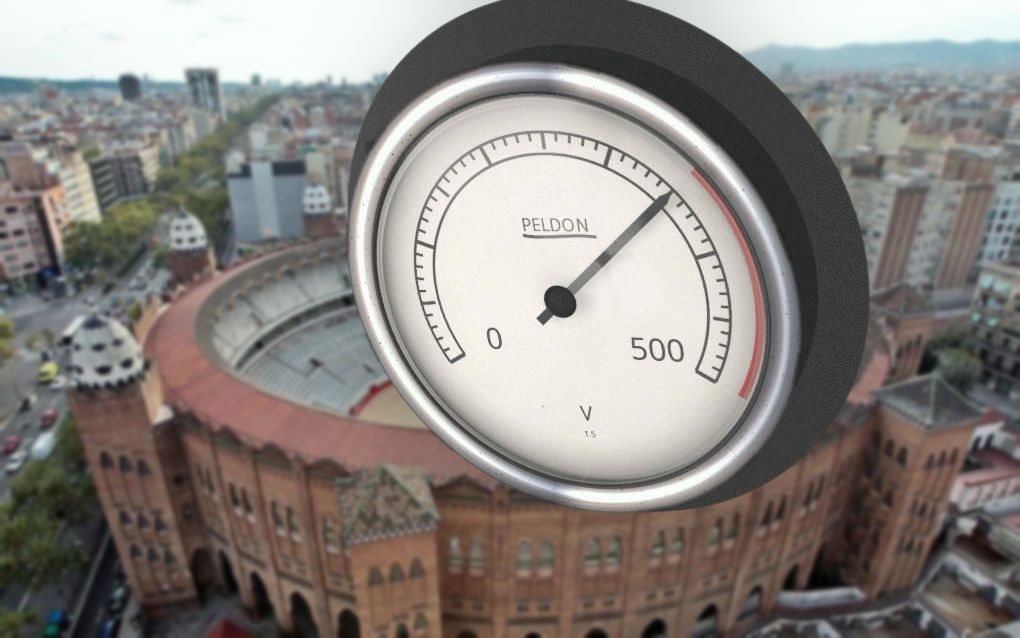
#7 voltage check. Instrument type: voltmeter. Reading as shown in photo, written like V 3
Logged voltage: V 350
